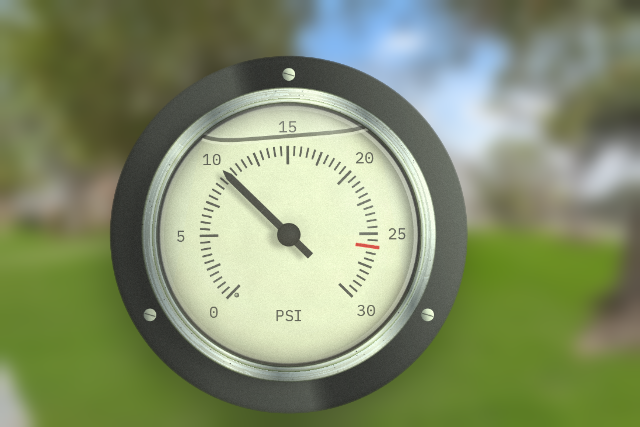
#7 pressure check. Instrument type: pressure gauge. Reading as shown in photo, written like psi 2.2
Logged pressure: psi 10
